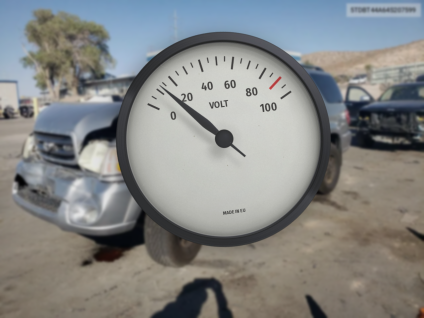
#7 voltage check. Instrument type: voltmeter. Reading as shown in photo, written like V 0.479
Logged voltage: V 12.5
